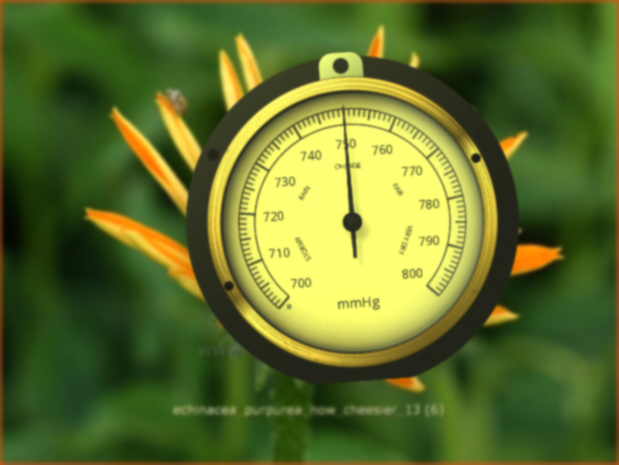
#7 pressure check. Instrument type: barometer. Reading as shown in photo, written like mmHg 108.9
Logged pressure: mmHg 750
